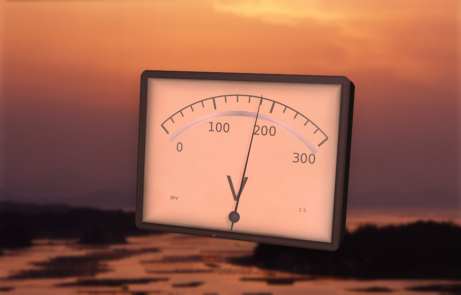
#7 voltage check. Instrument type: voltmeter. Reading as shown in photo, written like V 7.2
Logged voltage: V 180
